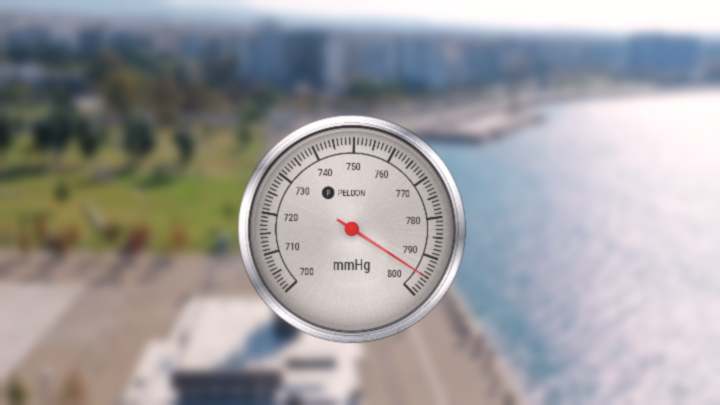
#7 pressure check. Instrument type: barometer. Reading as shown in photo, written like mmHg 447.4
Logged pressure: mmHg 795
